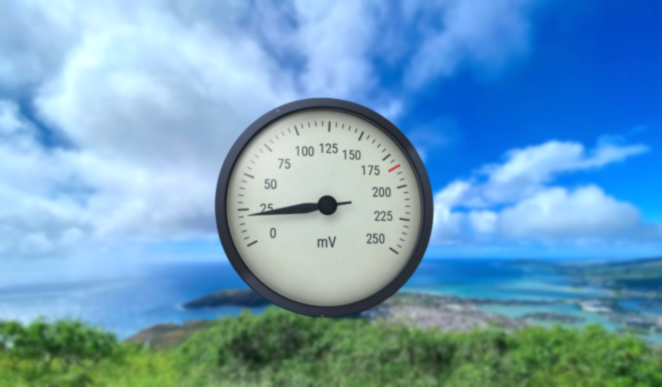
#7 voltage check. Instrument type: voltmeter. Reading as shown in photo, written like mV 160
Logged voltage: mV 20
